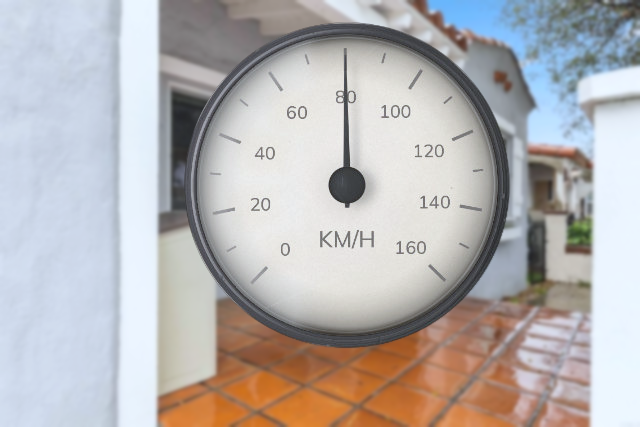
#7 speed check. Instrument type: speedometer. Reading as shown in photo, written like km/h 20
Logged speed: km/h 80
